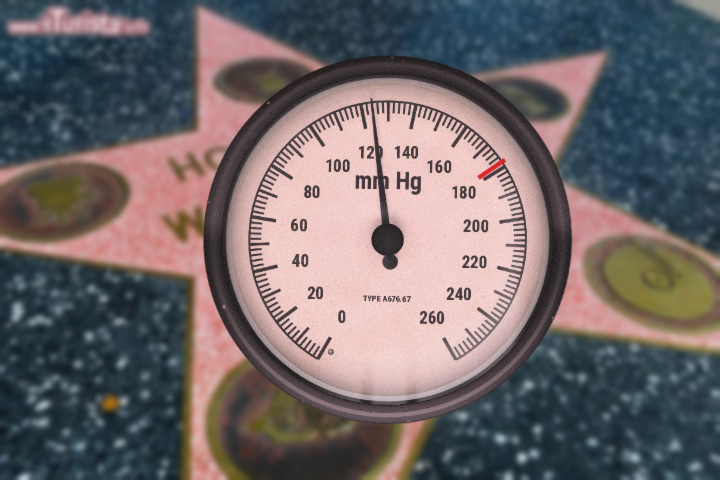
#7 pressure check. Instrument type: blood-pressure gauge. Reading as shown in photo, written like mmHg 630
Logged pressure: mmHg 124
